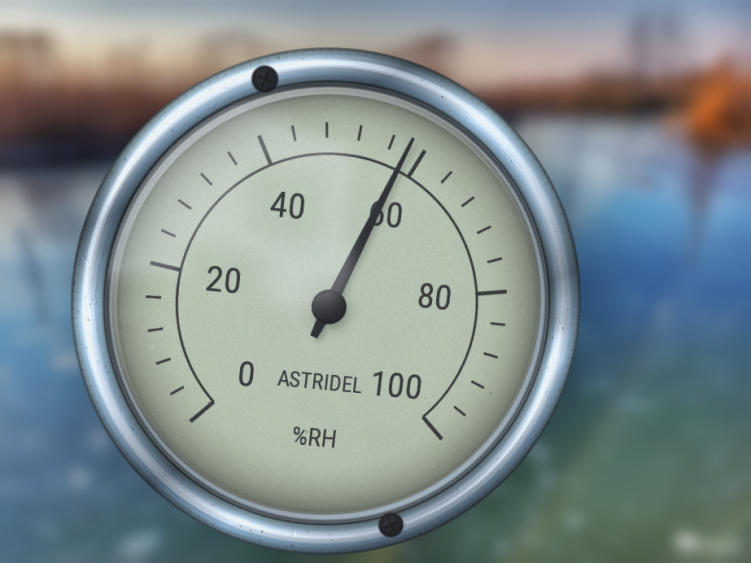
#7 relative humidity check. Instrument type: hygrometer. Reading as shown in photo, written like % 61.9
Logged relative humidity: % 58
